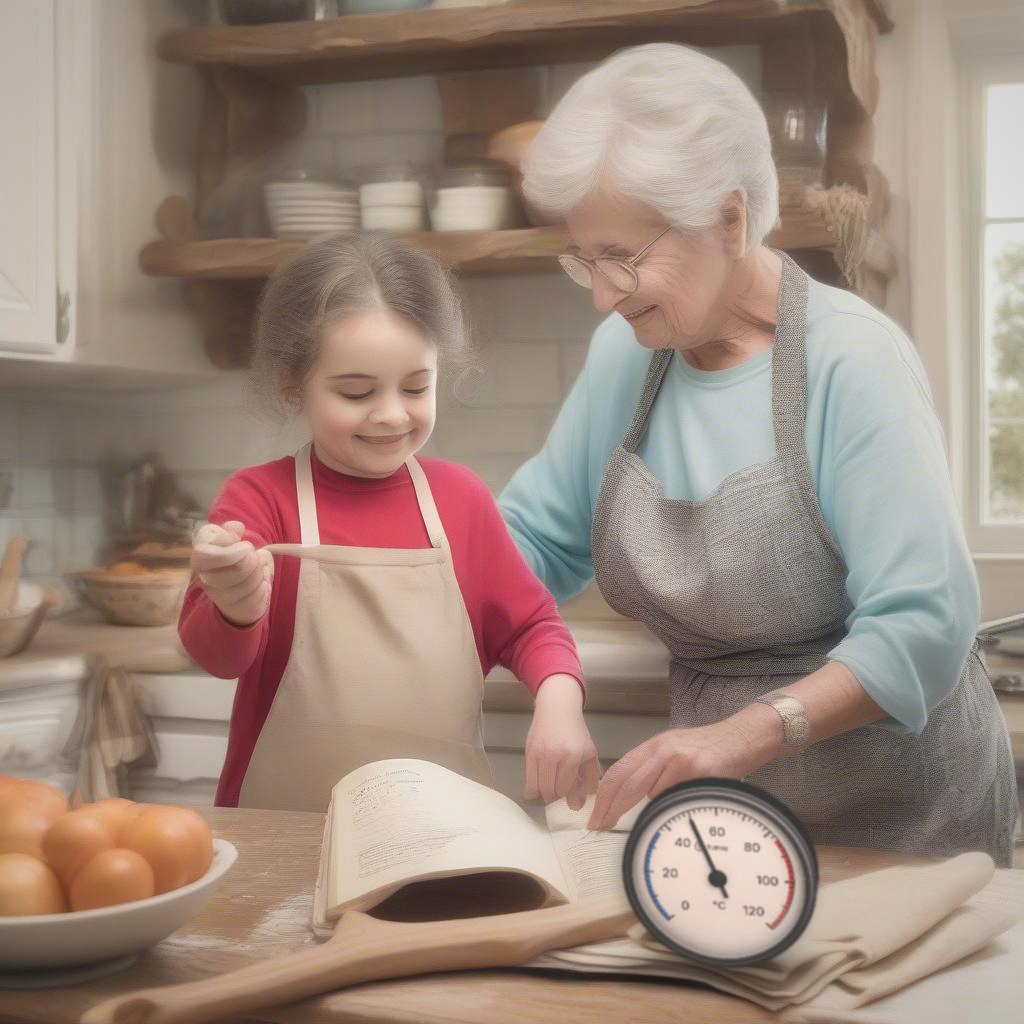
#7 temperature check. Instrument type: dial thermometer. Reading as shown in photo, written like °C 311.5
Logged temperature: °C 50
